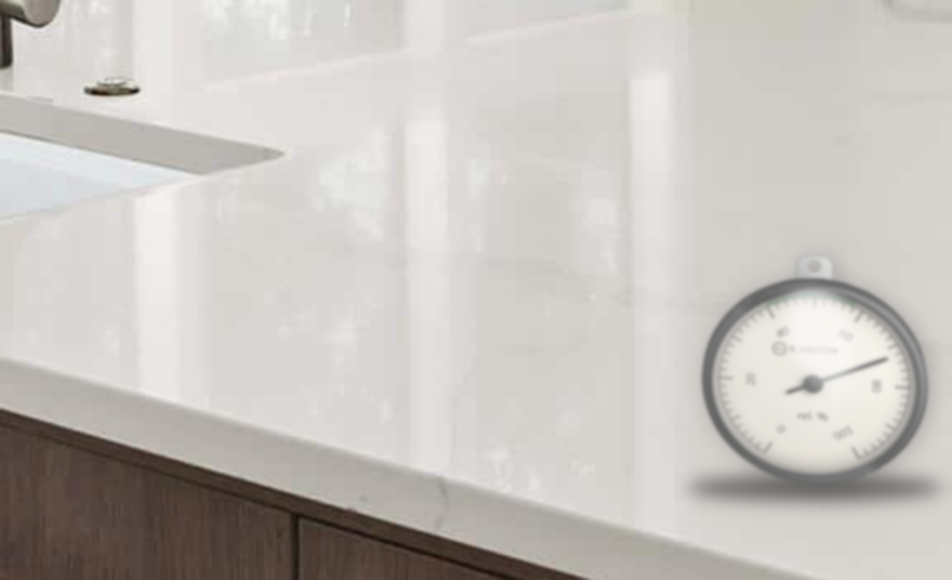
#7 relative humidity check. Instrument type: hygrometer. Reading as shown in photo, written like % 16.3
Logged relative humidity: % 72
